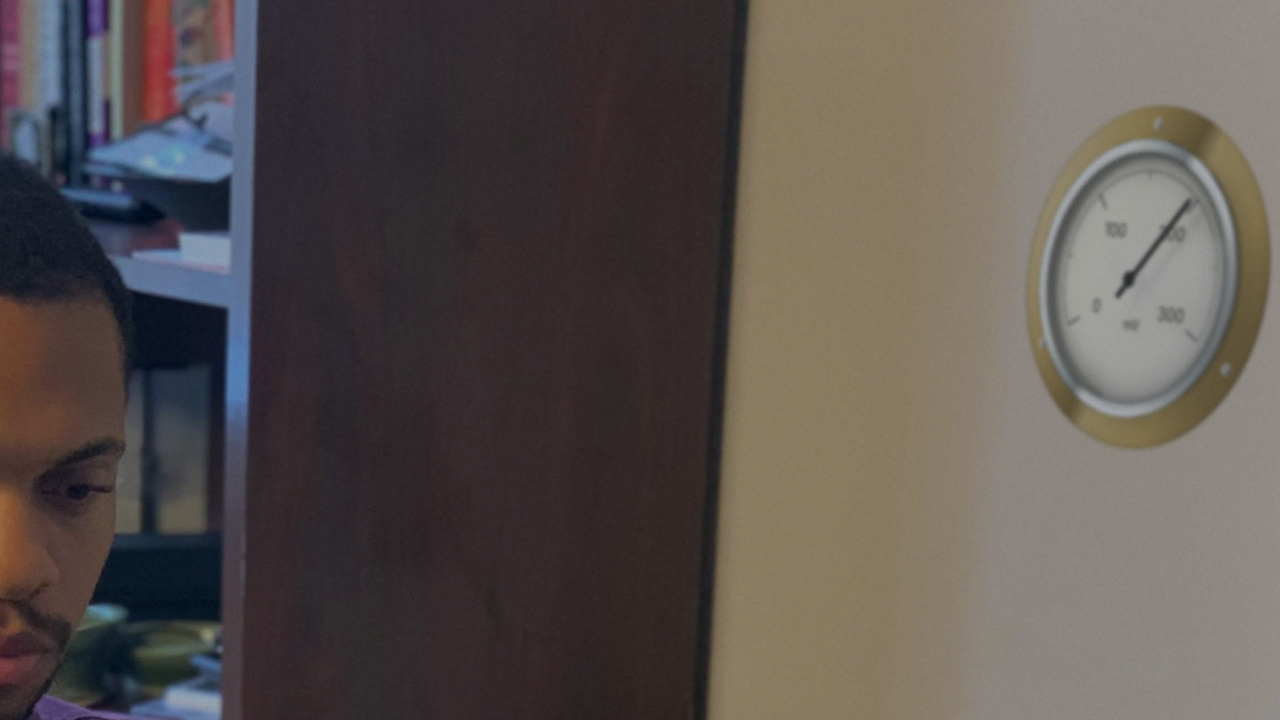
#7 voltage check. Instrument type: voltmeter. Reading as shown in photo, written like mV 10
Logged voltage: mV 200
